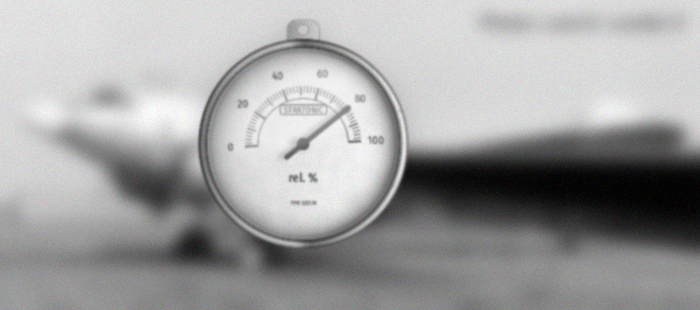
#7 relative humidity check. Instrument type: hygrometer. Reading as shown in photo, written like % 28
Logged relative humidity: % 80
